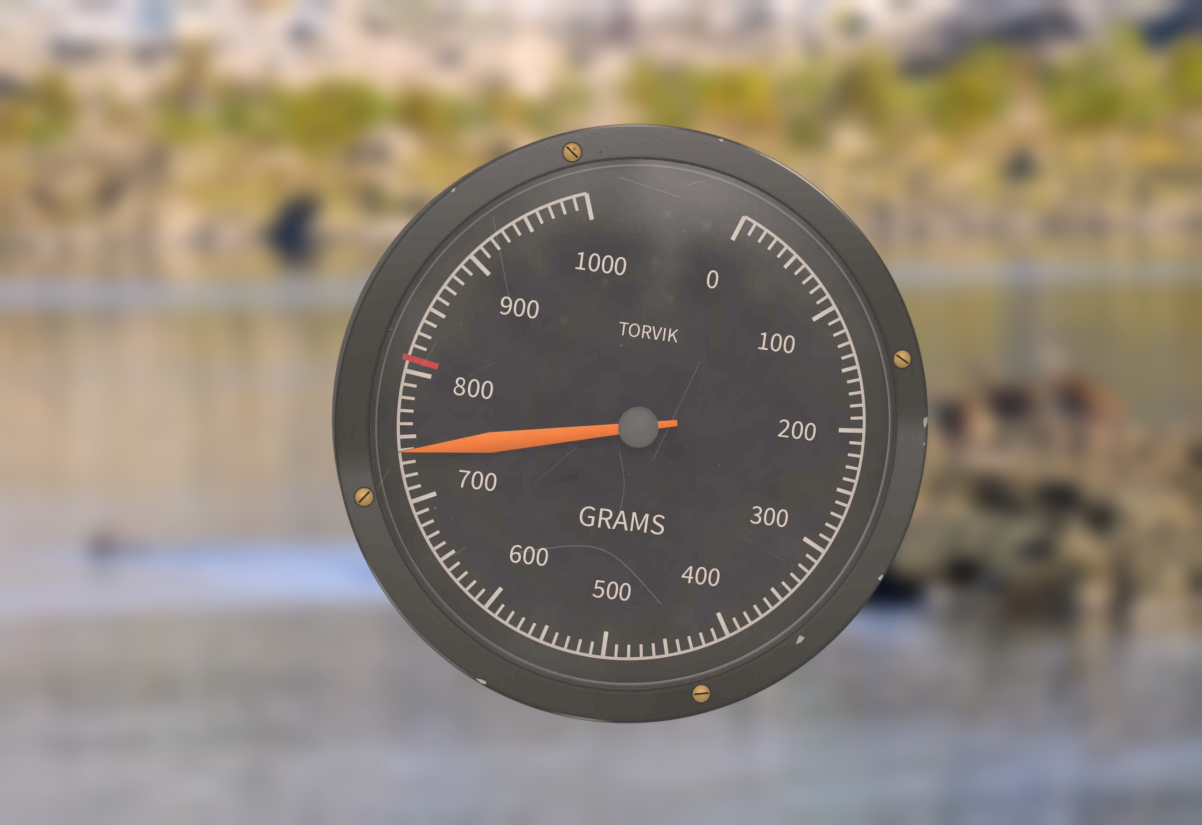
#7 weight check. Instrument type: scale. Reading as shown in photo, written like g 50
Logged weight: g 740
